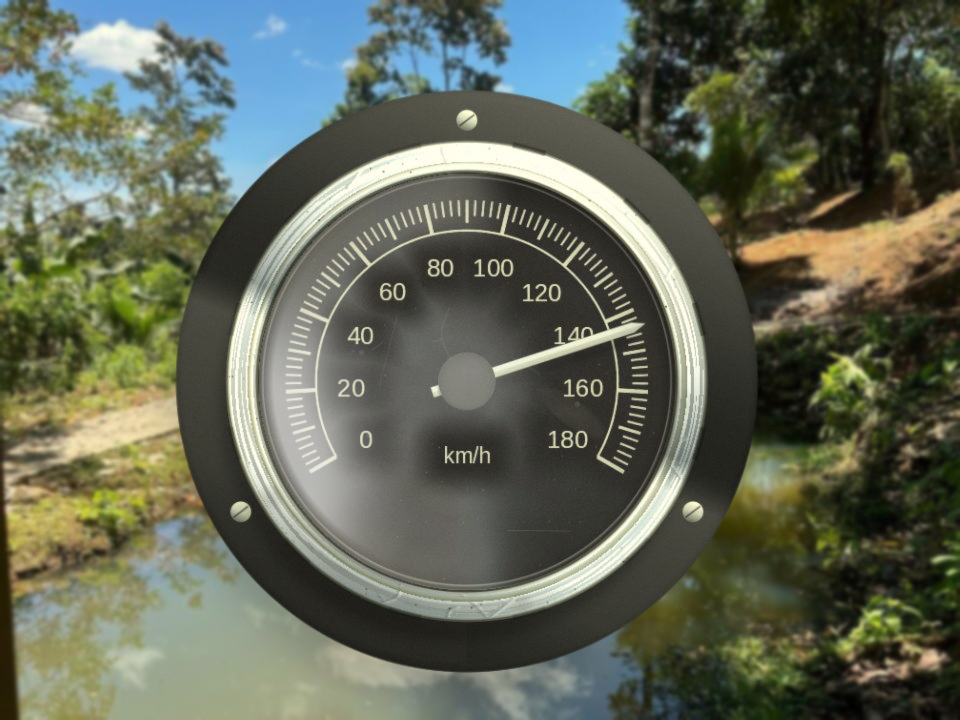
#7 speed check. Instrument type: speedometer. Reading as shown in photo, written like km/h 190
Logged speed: km/h 144
